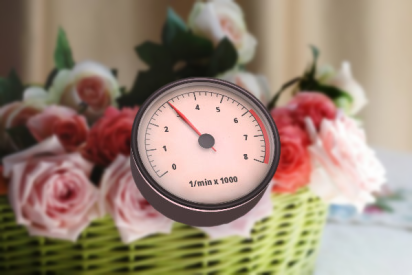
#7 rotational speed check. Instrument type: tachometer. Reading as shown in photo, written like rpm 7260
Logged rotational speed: rpm 3000
